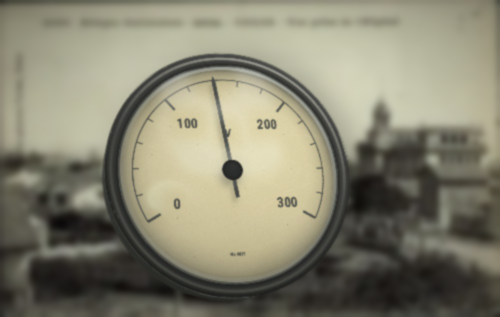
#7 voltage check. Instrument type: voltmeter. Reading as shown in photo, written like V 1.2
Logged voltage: V 140
